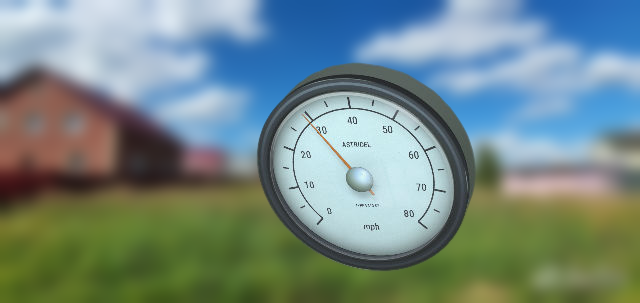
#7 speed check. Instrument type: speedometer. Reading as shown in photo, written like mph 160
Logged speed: mph 30
